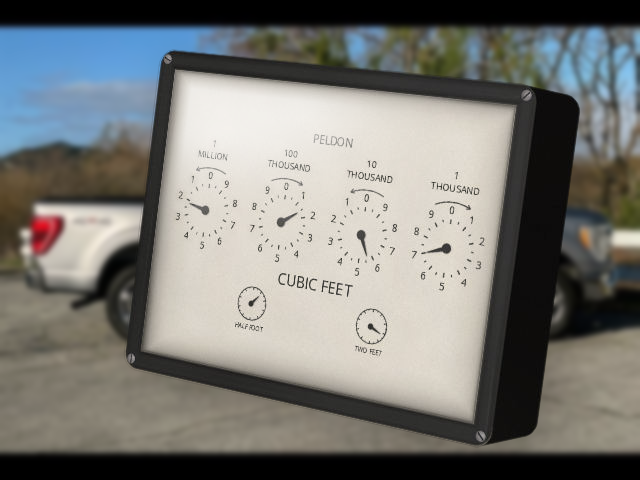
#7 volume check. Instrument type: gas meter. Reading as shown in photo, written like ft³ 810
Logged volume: ft³ 215700
